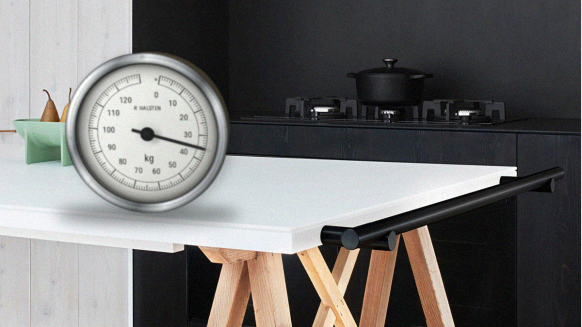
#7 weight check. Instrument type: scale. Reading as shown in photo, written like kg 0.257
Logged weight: kg 35
